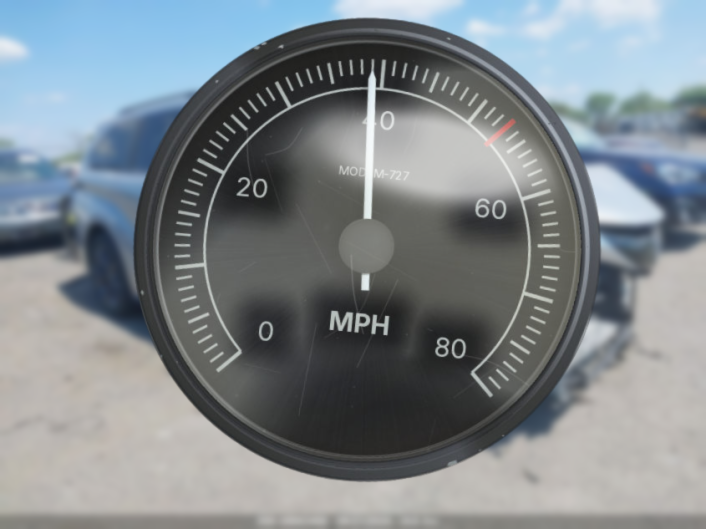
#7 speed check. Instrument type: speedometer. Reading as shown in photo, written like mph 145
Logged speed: mph 39
